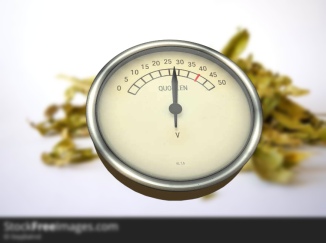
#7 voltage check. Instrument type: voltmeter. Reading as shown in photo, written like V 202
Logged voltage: V 27.5
